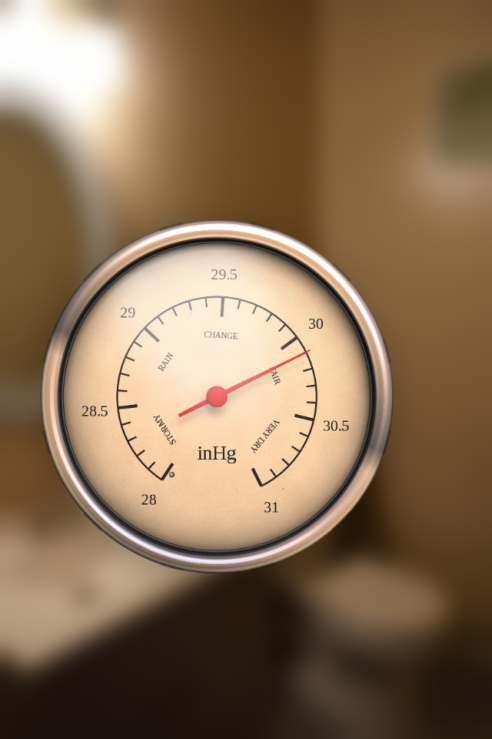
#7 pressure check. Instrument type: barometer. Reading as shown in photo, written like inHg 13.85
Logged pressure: inHg 30.1
